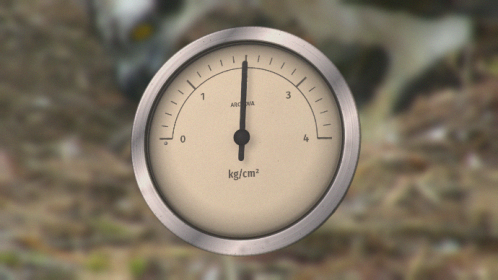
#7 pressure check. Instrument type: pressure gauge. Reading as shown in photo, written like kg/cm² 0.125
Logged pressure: kg/cm² 2
